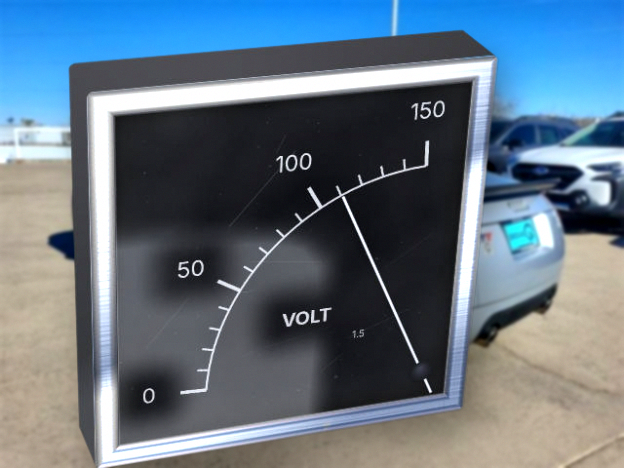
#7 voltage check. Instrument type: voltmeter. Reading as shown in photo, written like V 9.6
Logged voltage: V 110
